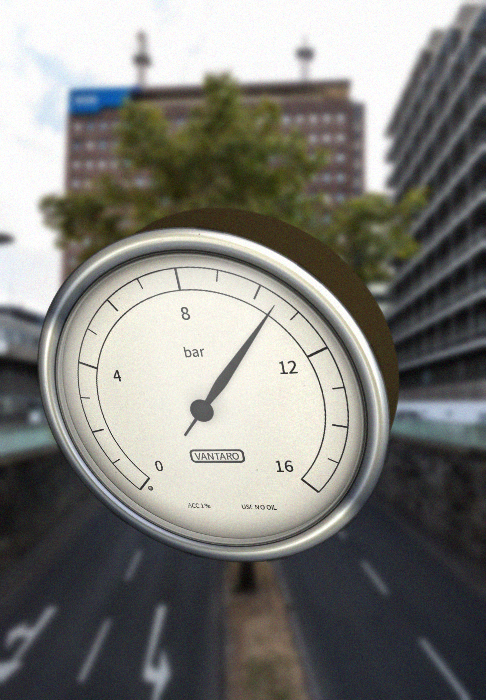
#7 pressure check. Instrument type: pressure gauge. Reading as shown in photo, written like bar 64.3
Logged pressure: bar 10.5
